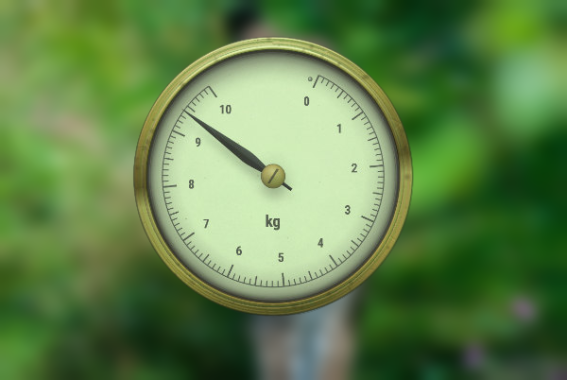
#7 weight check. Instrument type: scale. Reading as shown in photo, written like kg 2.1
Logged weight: kg 9.4
